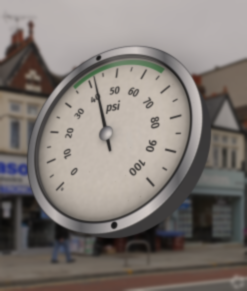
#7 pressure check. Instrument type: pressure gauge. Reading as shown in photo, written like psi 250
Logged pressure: psi 42.5
